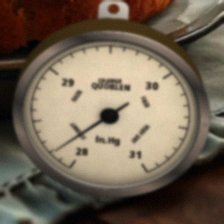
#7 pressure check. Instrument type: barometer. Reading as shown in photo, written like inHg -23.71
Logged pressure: inHg 28.2
